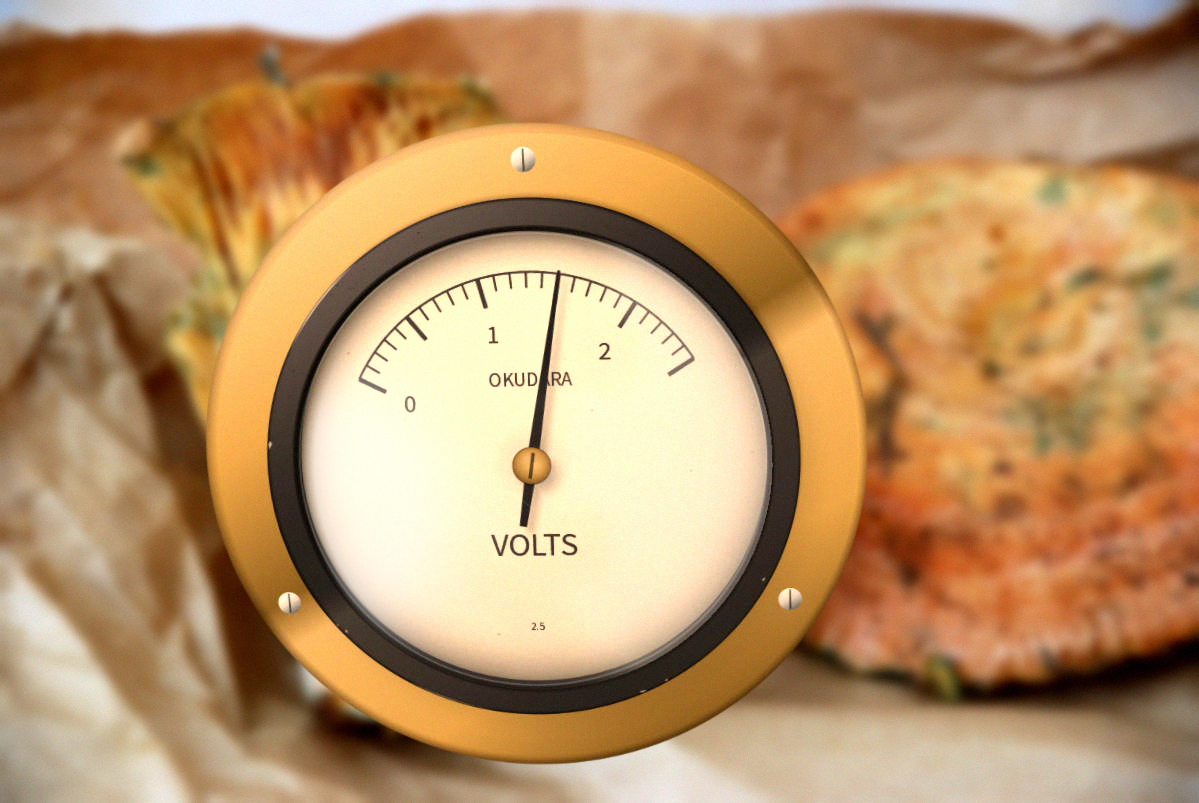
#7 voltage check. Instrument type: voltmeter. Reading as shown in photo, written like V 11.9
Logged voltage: V 1.5
